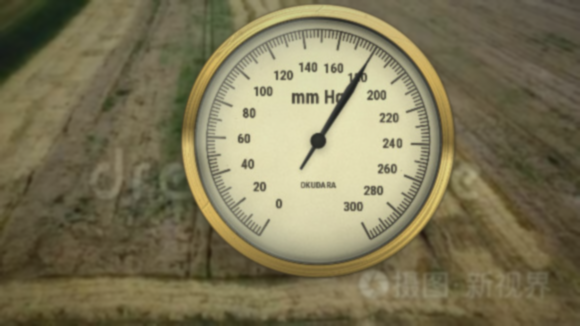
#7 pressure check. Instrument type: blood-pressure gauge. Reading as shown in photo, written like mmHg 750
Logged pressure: mmHg 180
